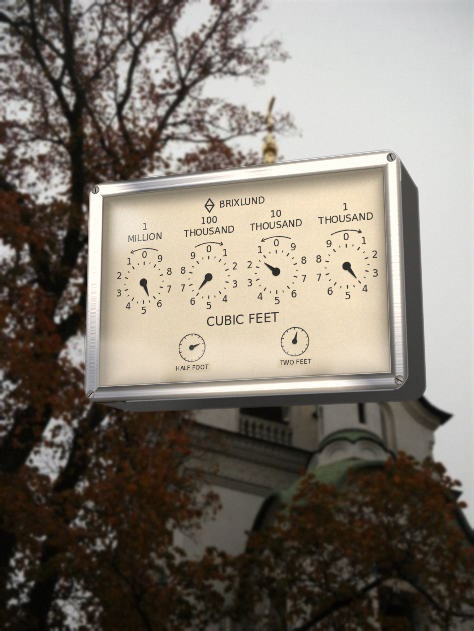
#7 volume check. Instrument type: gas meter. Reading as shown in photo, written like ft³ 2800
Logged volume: ft³ 561400
